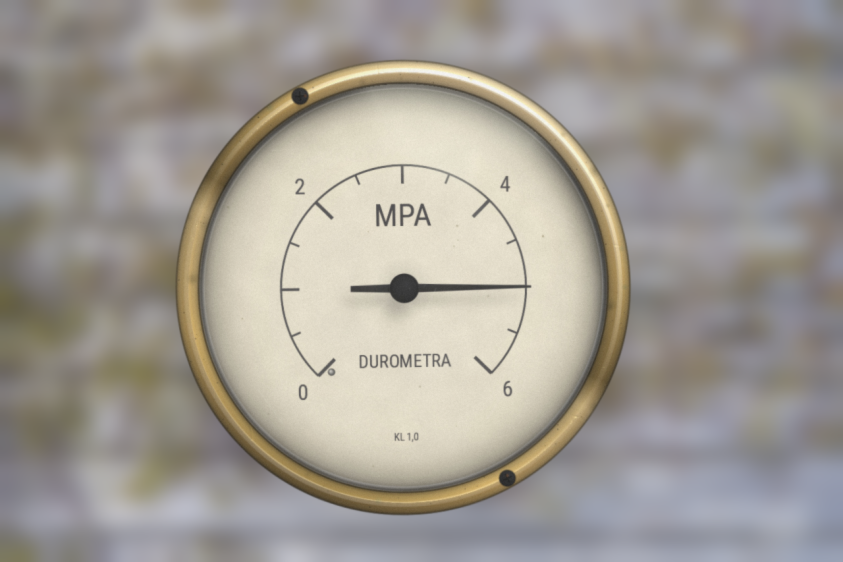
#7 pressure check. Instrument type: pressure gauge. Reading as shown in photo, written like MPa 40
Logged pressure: MPa 5
